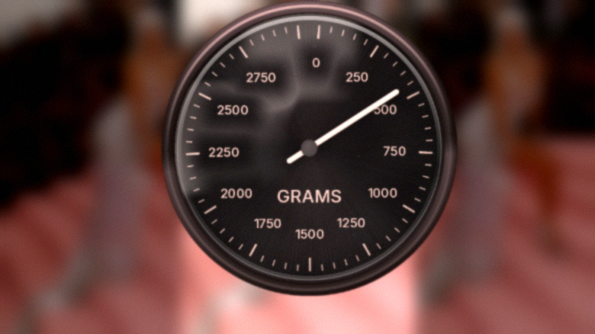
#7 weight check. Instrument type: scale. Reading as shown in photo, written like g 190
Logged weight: g 450
